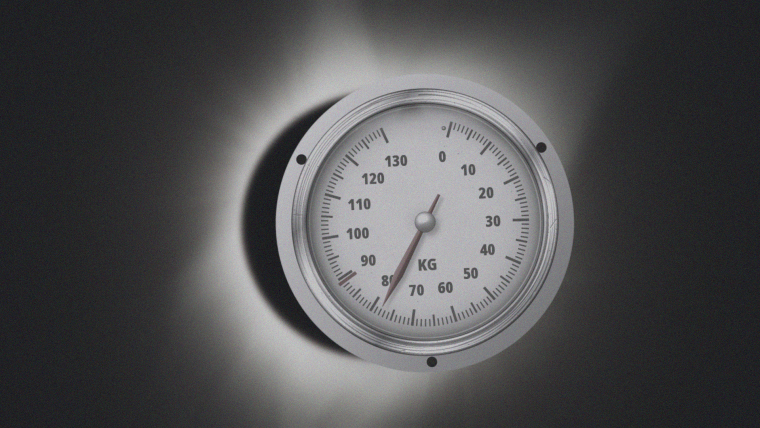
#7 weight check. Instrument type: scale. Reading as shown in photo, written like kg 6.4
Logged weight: kg 78
